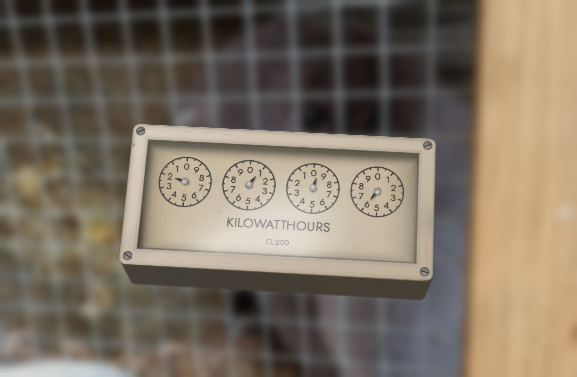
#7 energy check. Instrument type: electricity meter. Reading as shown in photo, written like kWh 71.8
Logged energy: kWh 2096
